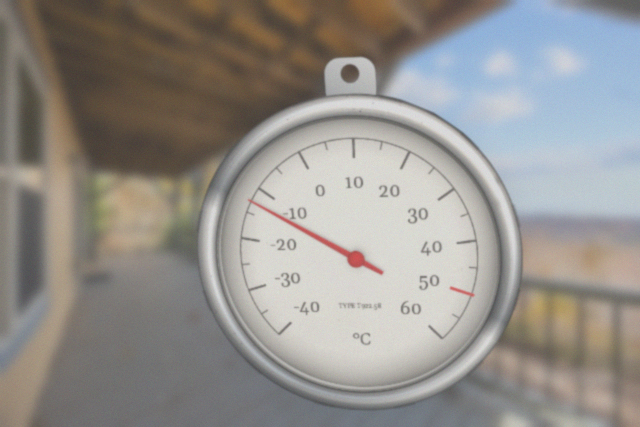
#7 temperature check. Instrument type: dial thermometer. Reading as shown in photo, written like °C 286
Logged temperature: °C -12.5
